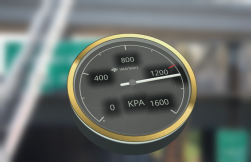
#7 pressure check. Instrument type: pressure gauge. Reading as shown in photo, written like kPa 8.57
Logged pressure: kPa 1300
